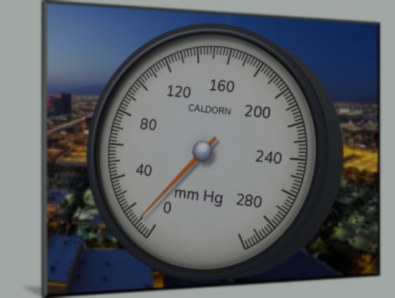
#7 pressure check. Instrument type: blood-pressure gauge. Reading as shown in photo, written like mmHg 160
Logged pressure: mmHg 10
